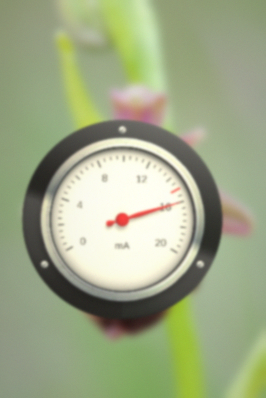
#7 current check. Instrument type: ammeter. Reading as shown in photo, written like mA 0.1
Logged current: mA 16
